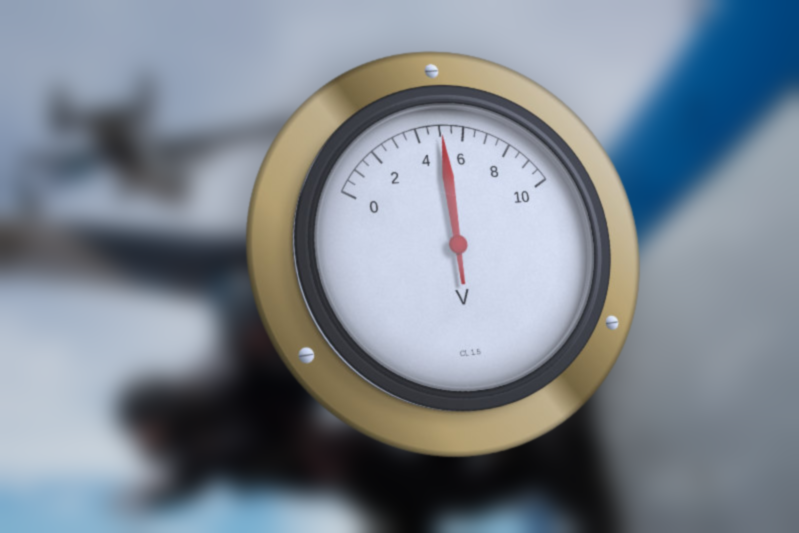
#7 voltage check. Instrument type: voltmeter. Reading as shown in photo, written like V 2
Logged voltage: V 5
